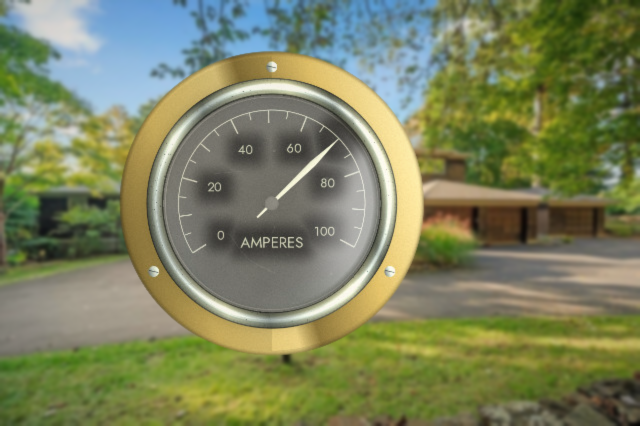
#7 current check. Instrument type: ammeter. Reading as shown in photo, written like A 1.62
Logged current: A 70
